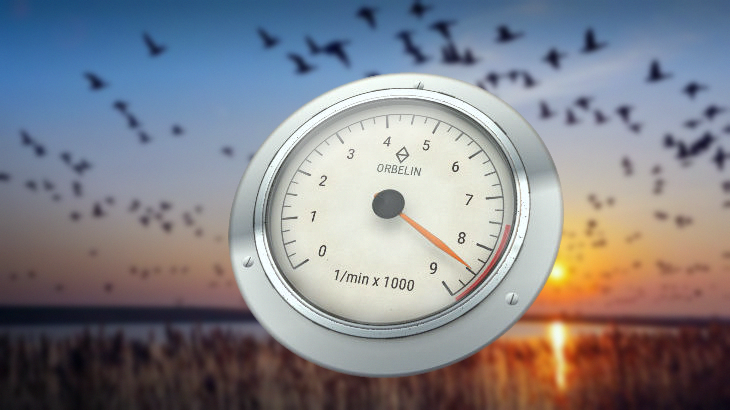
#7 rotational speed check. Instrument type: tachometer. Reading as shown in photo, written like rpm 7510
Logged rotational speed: rpm 8500
